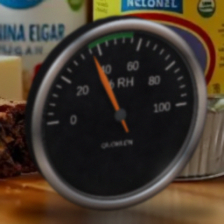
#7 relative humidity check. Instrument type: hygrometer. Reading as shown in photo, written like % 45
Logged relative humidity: % 36
